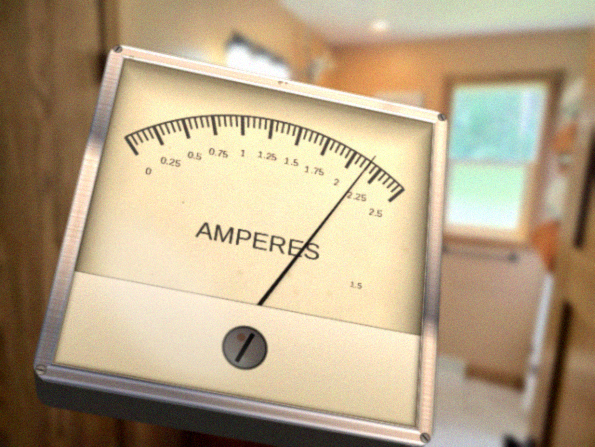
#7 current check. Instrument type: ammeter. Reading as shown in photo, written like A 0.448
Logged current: A 2.15
